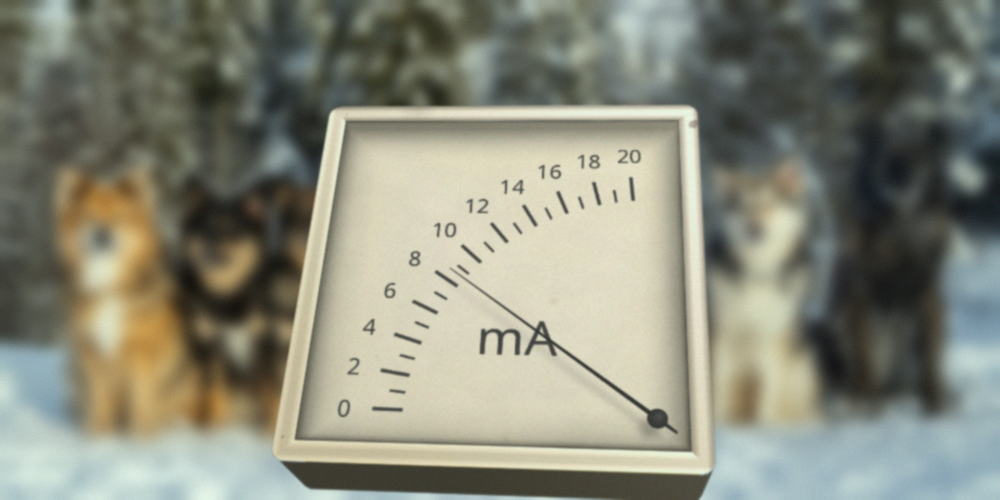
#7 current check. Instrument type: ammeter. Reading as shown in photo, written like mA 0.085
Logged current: mA 8.5
